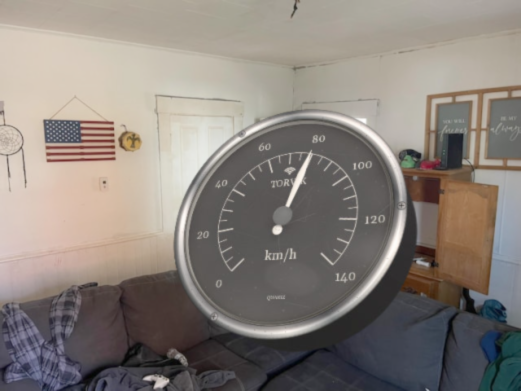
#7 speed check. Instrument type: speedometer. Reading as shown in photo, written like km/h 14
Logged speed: km/h 80
